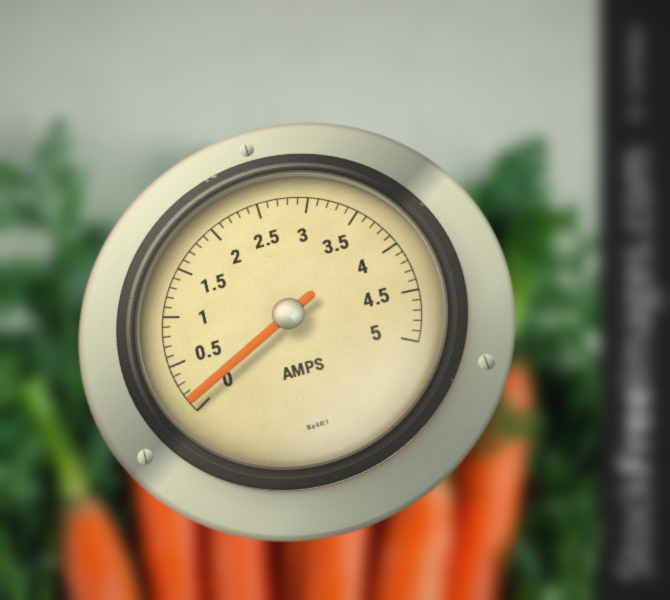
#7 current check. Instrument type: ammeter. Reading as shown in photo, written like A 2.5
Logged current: A 0.1
